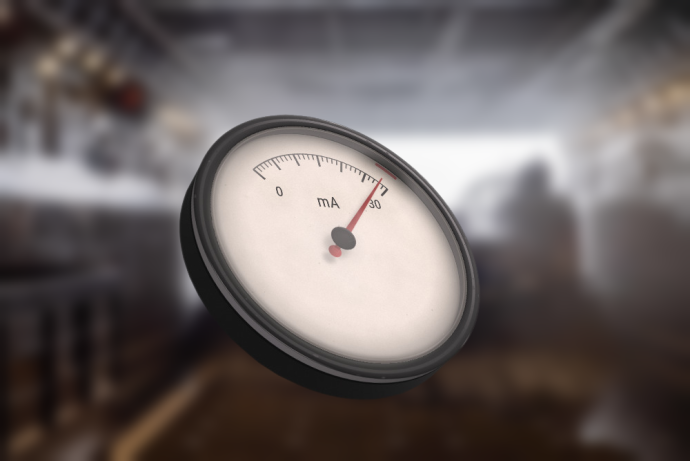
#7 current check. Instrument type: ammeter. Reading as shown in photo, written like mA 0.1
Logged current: mA 28
